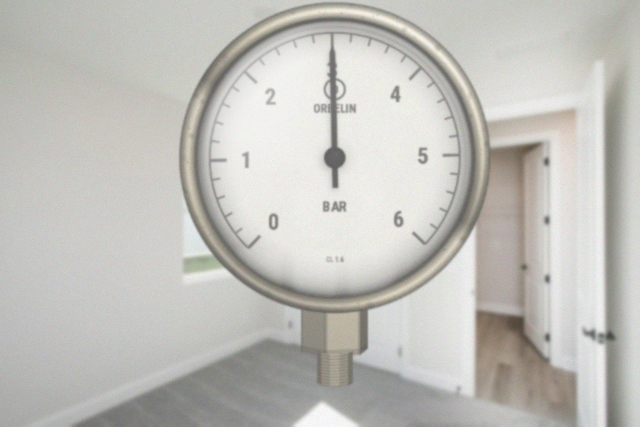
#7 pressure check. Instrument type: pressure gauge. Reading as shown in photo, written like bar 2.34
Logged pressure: bar 3
